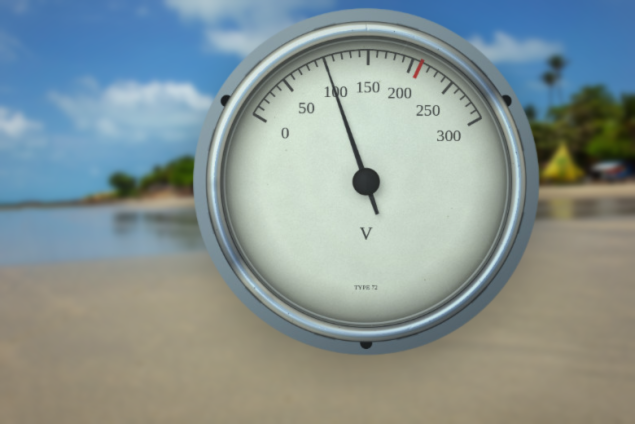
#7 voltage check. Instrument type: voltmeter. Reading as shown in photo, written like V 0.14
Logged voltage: V 100
